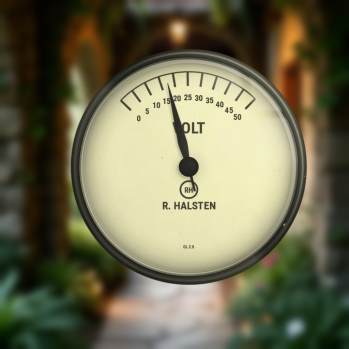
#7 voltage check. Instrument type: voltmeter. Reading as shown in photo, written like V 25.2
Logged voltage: V 17.5
